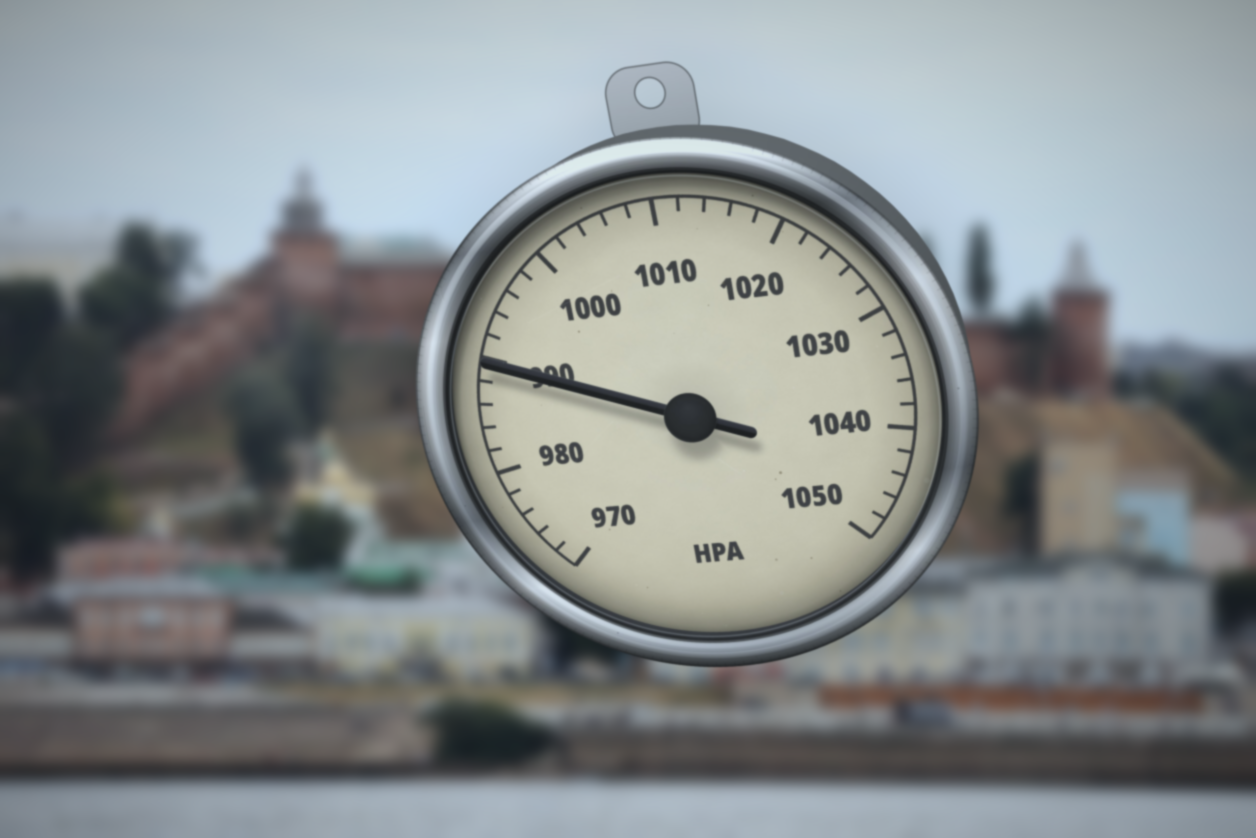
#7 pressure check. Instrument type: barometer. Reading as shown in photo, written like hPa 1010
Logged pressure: hPa 990
